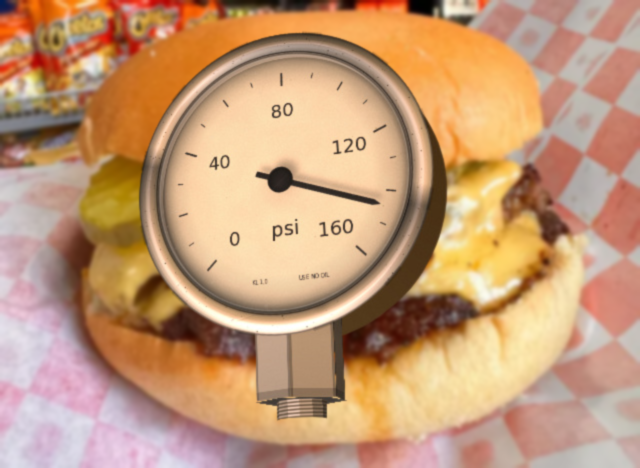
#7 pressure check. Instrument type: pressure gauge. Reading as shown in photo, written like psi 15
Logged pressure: psi 145
